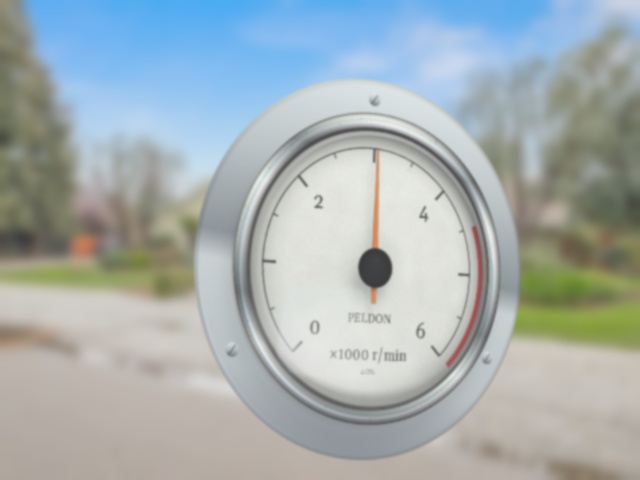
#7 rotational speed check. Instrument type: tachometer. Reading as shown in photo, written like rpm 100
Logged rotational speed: rpm 3000
